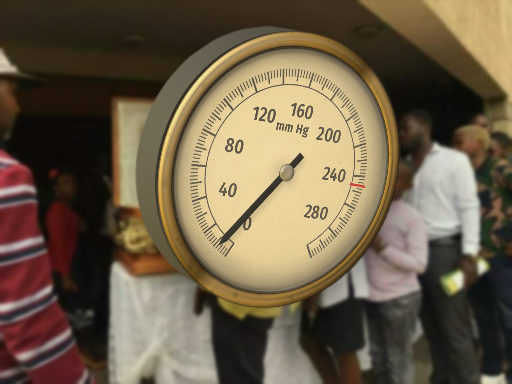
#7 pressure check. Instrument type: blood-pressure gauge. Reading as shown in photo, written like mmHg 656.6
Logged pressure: mmHg 10
